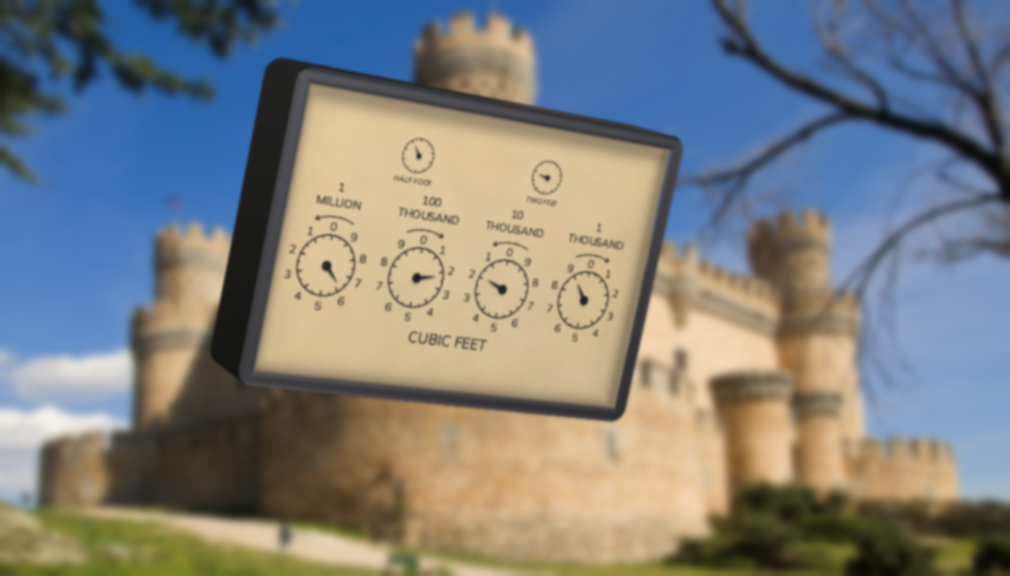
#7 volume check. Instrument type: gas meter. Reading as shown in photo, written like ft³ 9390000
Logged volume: ft³ 621900
